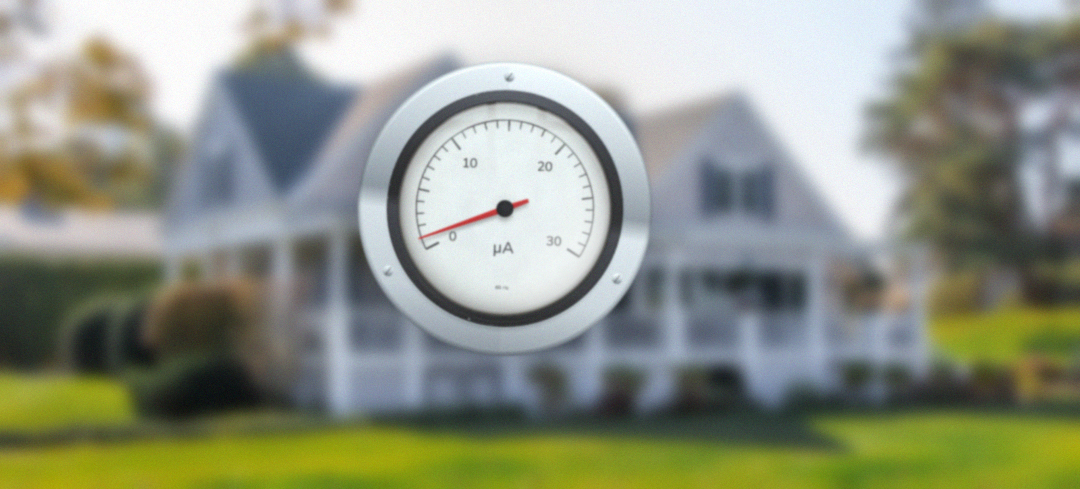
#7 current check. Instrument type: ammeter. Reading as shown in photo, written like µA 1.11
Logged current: µA 1
